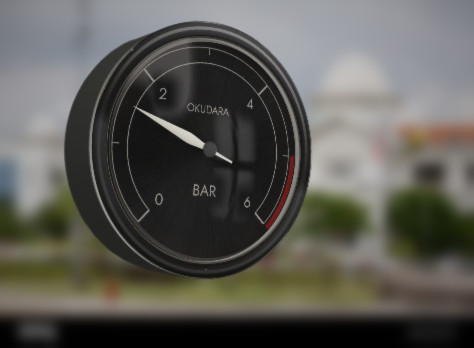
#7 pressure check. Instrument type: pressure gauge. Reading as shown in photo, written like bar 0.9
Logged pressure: bar 1.5
